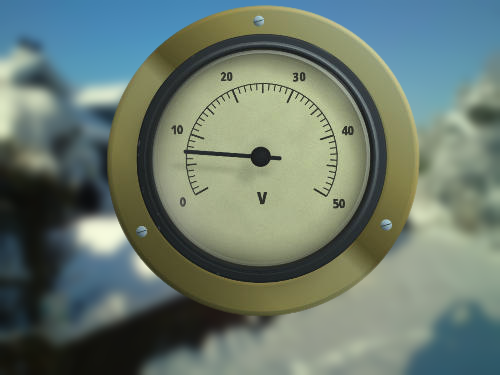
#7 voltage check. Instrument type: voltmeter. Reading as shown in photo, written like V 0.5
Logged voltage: V 7
